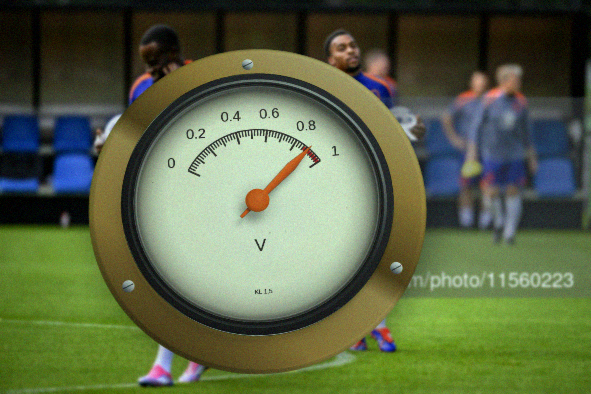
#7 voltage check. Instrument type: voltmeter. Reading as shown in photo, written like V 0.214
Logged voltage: V 0.9
